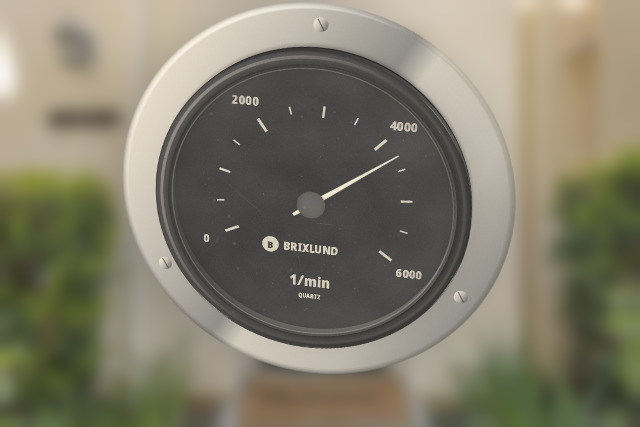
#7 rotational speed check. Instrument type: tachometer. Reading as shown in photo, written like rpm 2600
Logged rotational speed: rpm 4250
